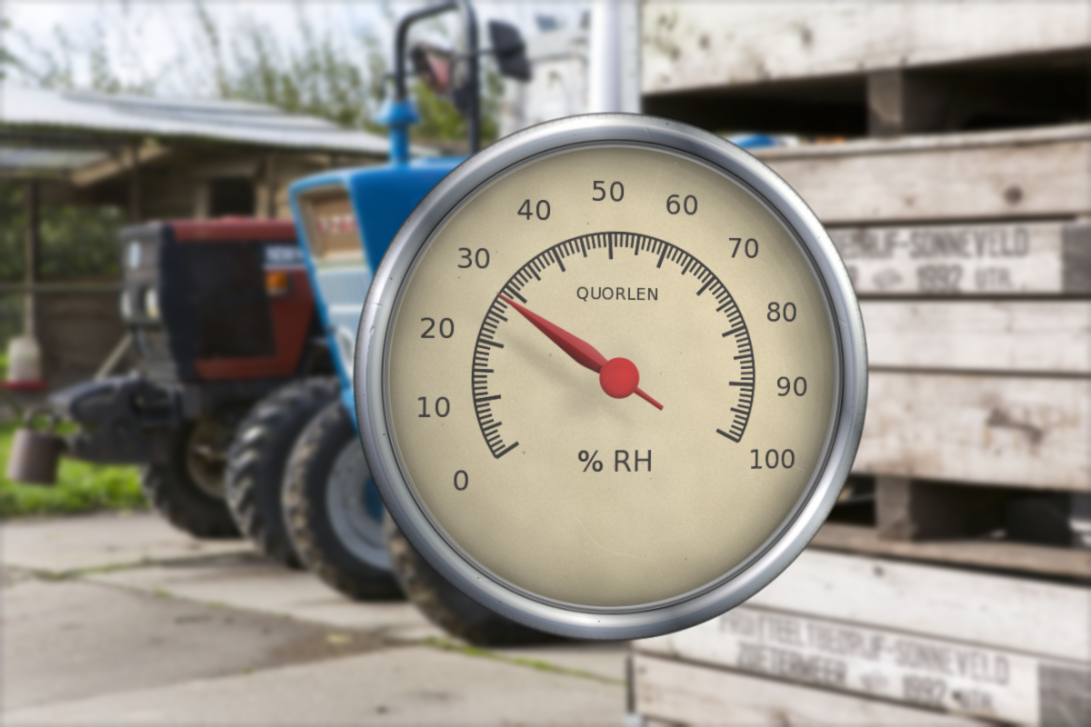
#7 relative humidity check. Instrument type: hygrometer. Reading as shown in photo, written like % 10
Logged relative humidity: % 28
